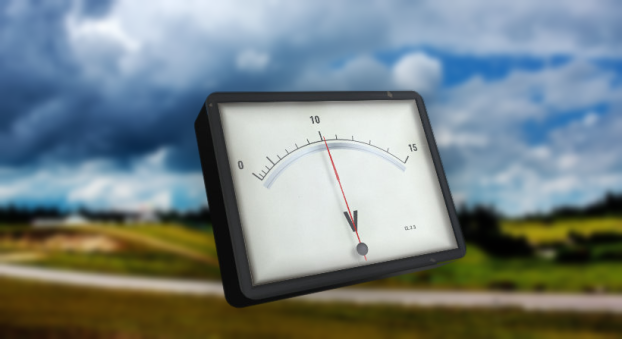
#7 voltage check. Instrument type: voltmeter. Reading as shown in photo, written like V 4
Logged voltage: V 10
